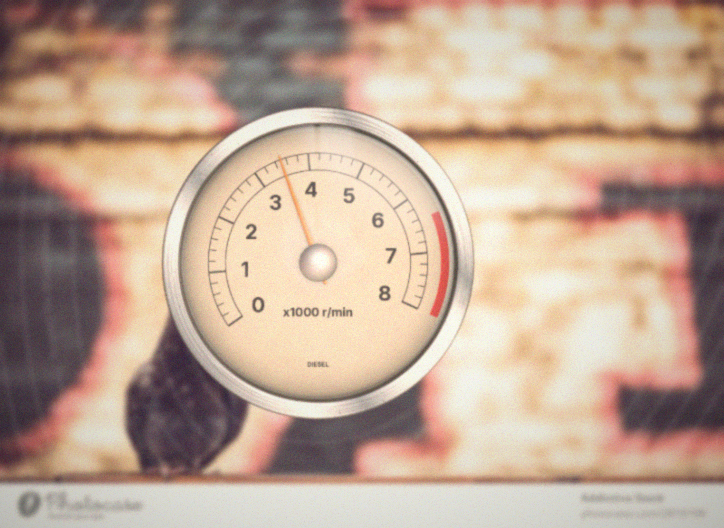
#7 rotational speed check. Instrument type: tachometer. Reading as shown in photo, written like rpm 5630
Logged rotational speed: rpm 3500
